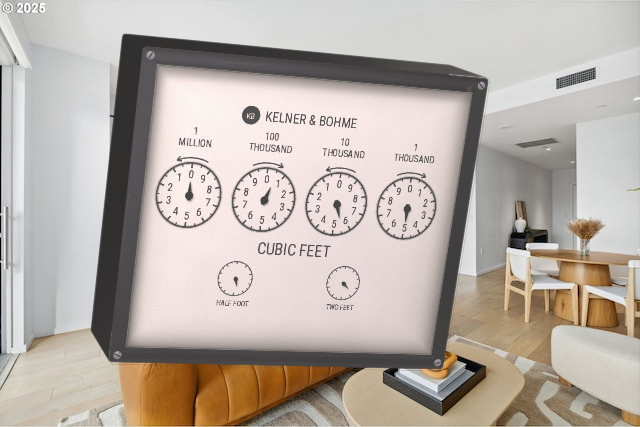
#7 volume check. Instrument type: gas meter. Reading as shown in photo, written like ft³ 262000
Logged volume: ft³ 5500
